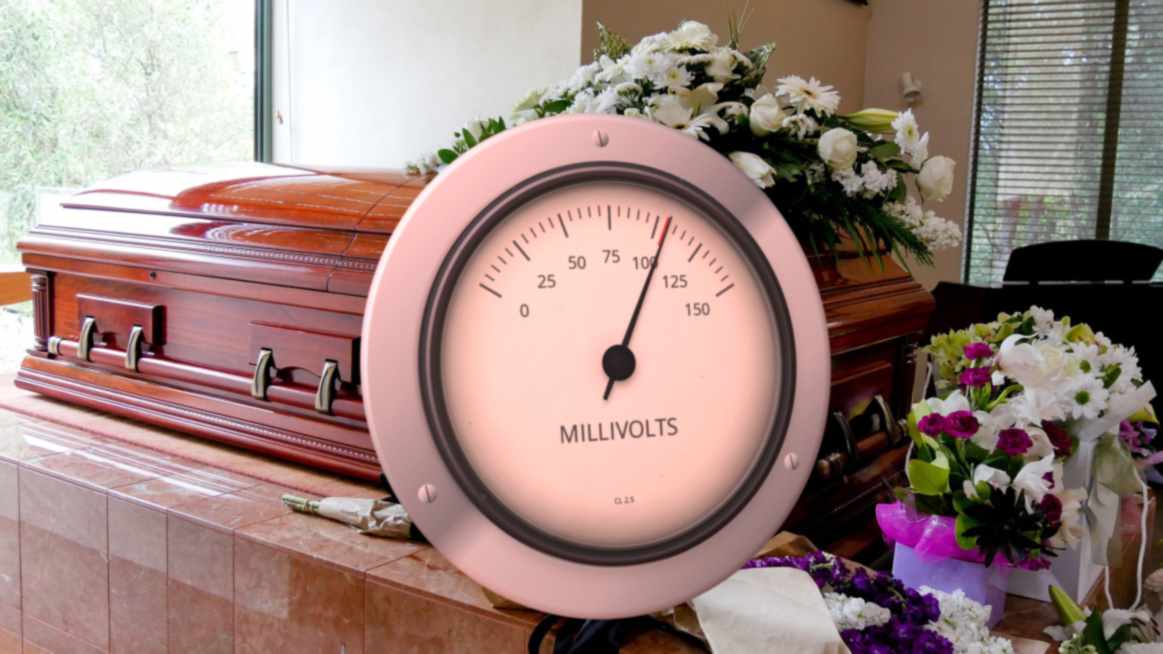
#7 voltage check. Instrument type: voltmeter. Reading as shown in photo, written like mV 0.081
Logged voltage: mV 105
